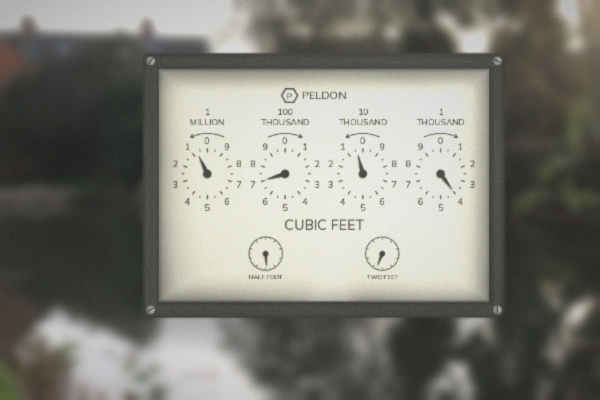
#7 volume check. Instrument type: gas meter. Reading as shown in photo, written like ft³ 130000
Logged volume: ft³ 70400
